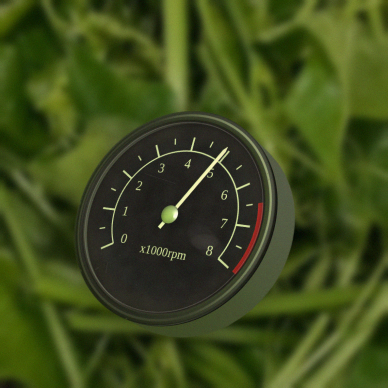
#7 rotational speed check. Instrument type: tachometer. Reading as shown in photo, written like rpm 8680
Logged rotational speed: rpm 5000
